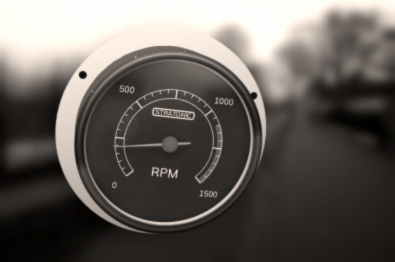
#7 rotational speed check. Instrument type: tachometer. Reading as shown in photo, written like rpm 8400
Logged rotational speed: rpm 200
